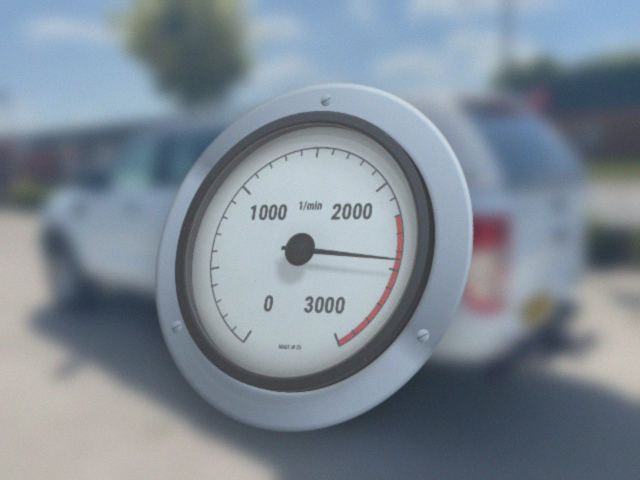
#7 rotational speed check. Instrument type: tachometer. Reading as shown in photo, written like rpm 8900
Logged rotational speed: rpm 2450
